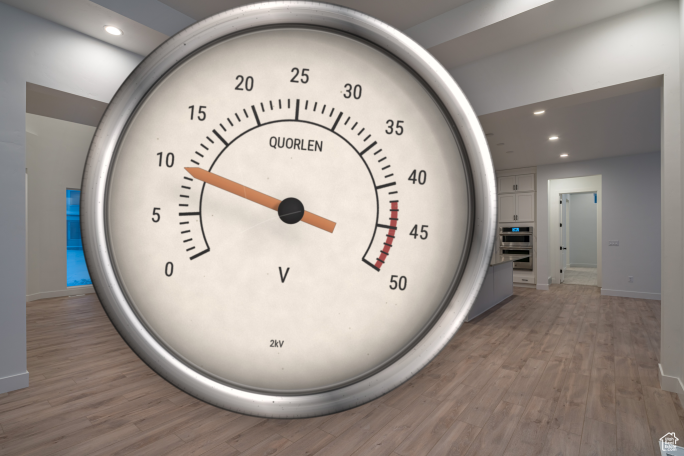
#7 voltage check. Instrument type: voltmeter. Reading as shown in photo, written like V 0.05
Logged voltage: V 10
